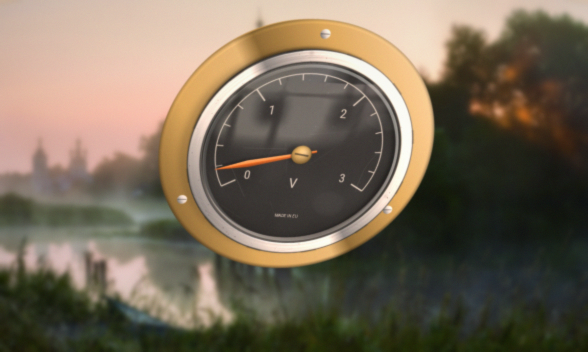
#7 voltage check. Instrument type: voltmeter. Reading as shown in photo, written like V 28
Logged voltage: V 0.2
